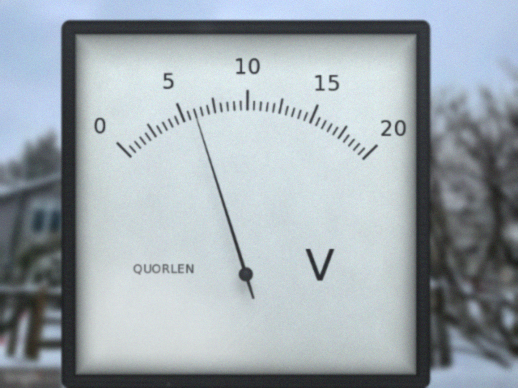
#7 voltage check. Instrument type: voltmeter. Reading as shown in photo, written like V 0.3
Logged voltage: V 6
